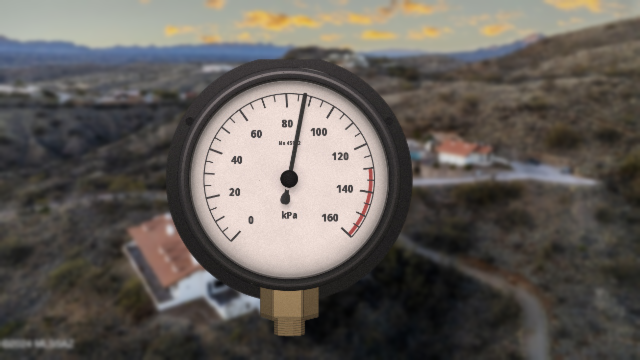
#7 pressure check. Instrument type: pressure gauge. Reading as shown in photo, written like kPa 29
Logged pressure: kPa 87.5
